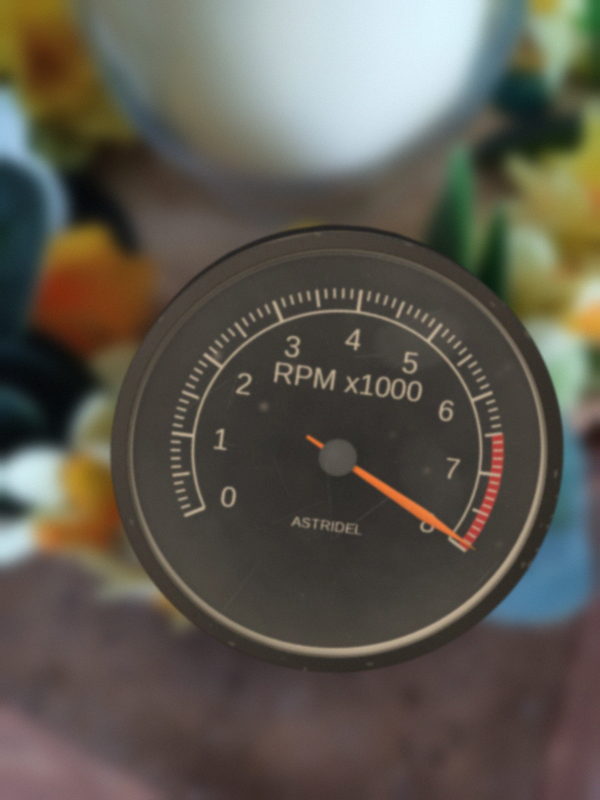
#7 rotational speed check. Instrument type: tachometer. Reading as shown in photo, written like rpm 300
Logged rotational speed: rpm 7900
